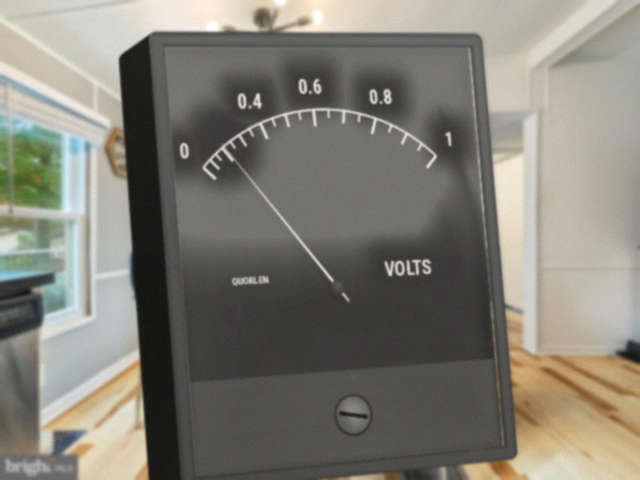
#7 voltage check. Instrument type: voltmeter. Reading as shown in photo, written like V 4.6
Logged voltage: V 0.2
